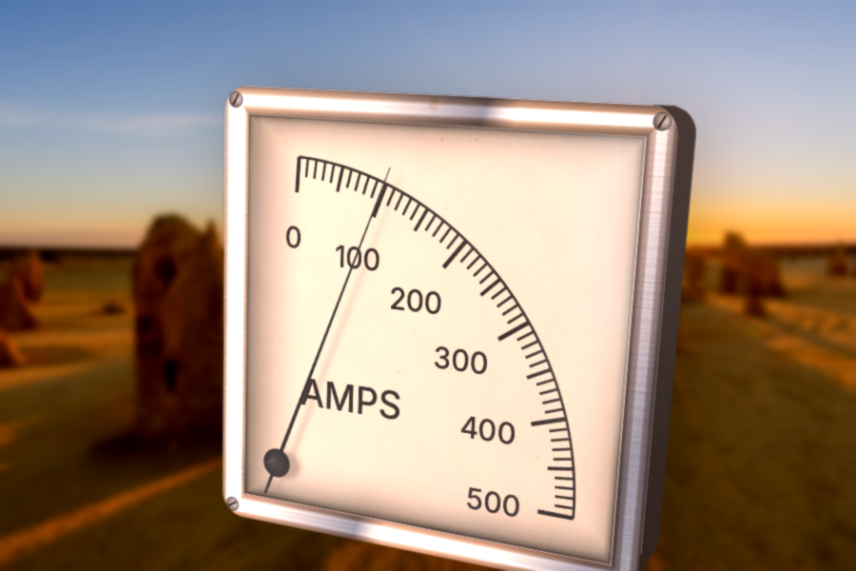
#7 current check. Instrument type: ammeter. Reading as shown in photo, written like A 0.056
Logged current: A 100
